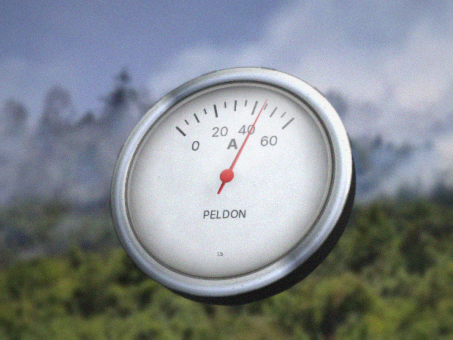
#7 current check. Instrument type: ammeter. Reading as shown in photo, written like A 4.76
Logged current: A 45
